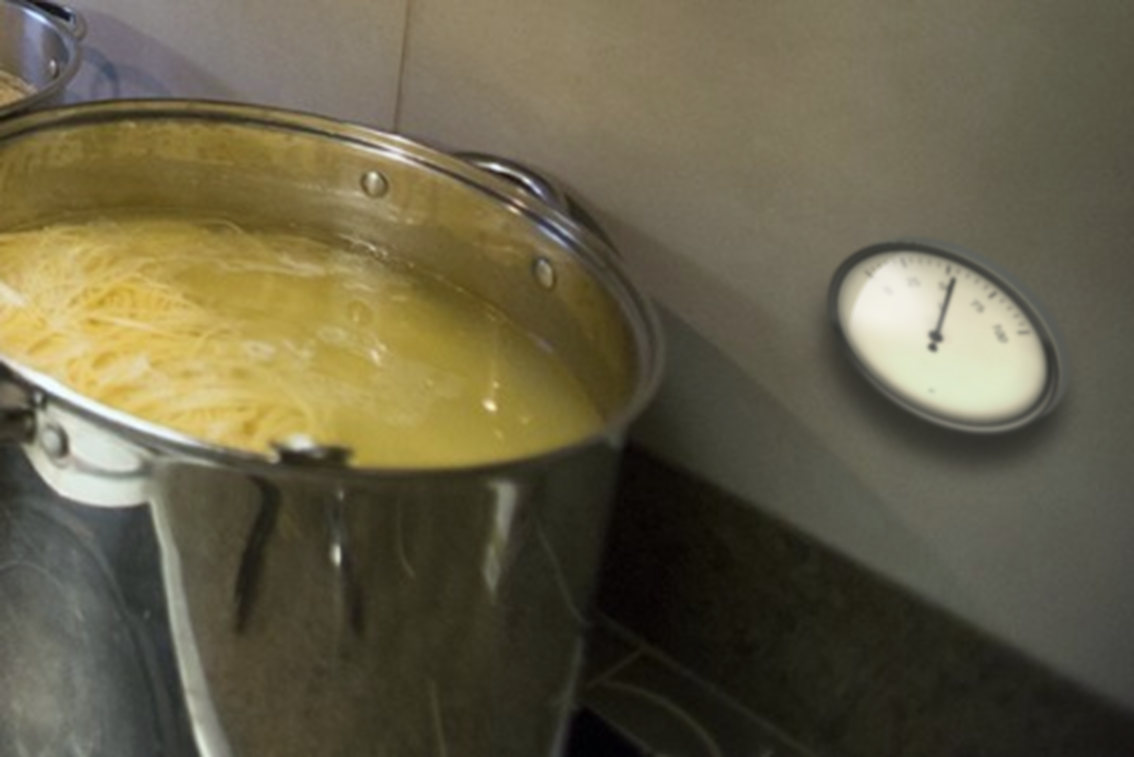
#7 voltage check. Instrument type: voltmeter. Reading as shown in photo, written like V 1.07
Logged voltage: V 55
